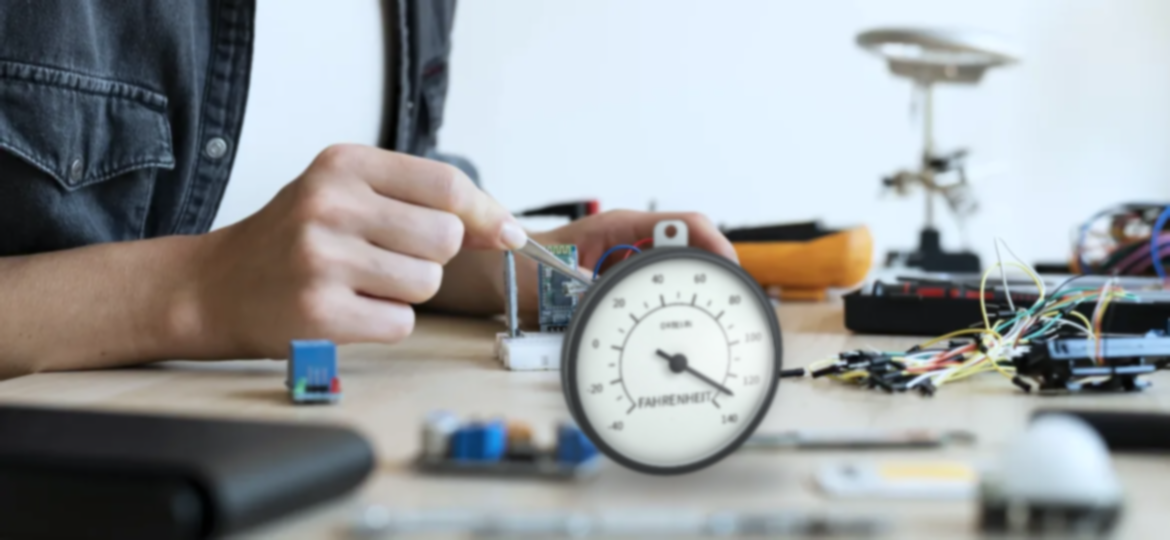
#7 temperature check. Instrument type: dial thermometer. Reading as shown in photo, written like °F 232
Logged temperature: °F 130
